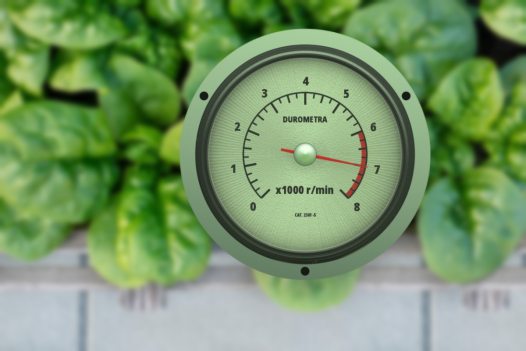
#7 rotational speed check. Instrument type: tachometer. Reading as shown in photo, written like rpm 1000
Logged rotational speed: rpm 7000
